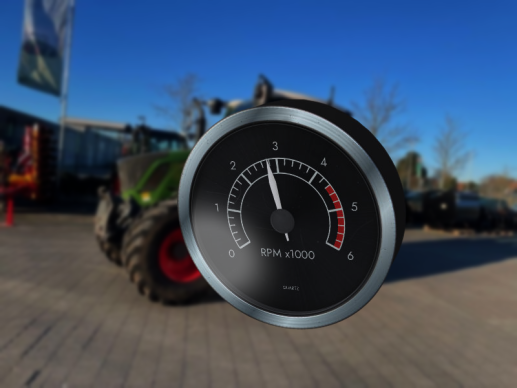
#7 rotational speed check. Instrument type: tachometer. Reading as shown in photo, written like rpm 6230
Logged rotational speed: rpm 2800
